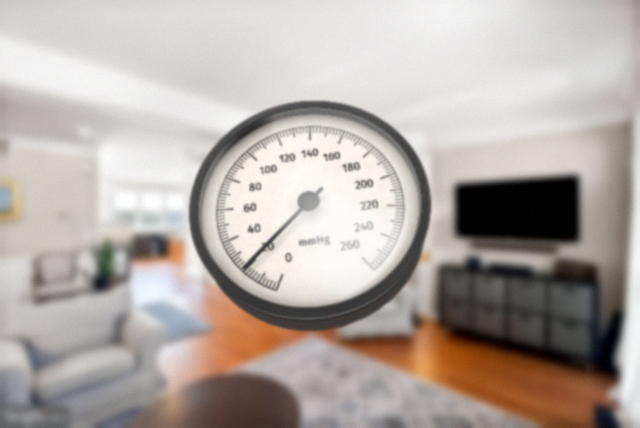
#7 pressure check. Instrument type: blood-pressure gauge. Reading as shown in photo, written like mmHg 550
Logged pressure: mmHg 20
